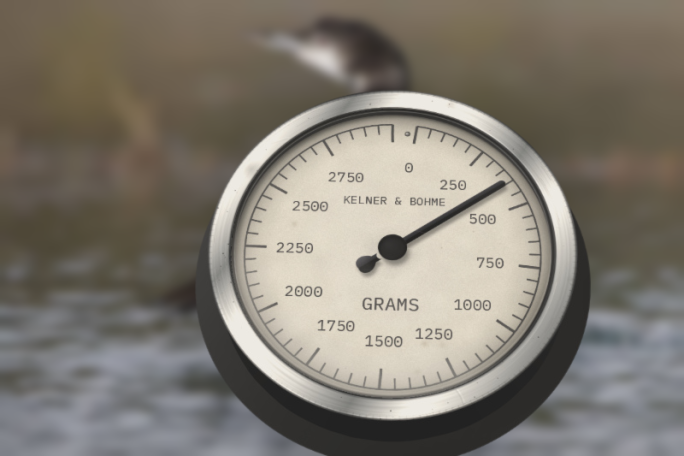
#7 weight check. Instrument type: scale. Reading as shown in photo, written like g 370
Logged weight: g 400
